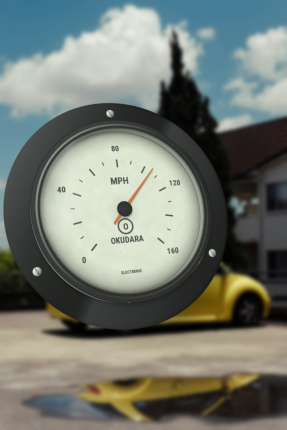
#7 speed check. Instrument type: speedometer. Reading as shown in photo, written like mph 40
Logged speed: mph 105
